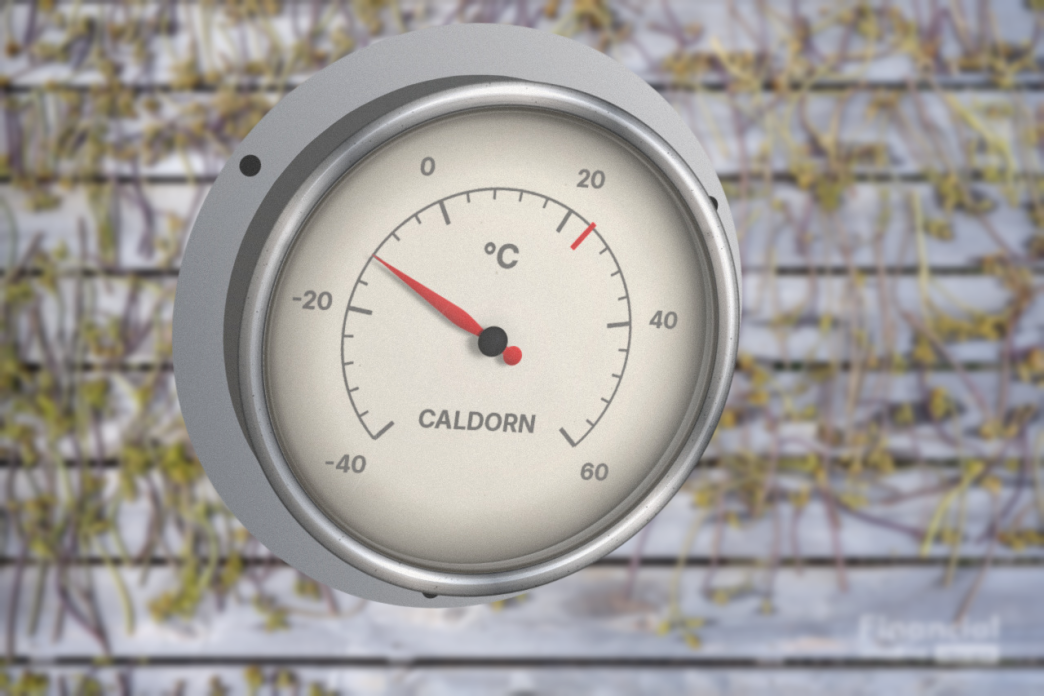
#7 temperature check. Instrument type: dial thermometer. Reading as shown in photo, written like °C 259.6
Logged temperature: °C -12
